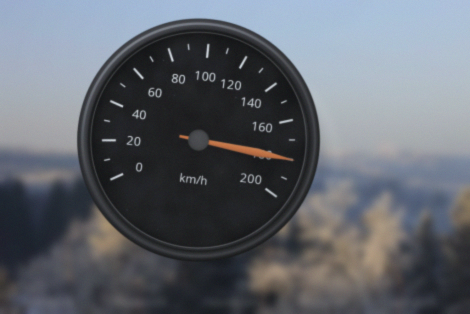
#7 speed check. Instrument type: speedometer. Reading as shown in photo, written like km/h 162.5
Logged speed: km/h 180
